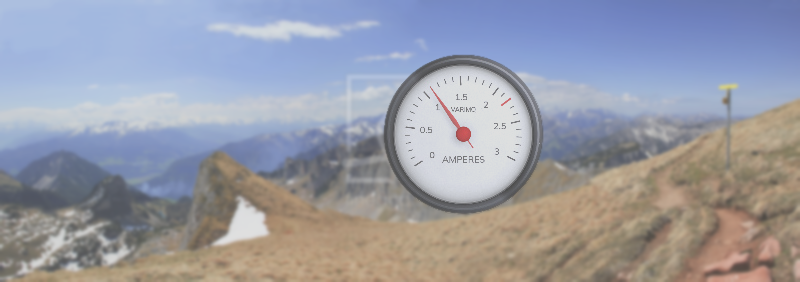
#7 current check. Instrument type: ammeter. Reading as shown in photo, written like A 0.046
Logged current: A 1.1
